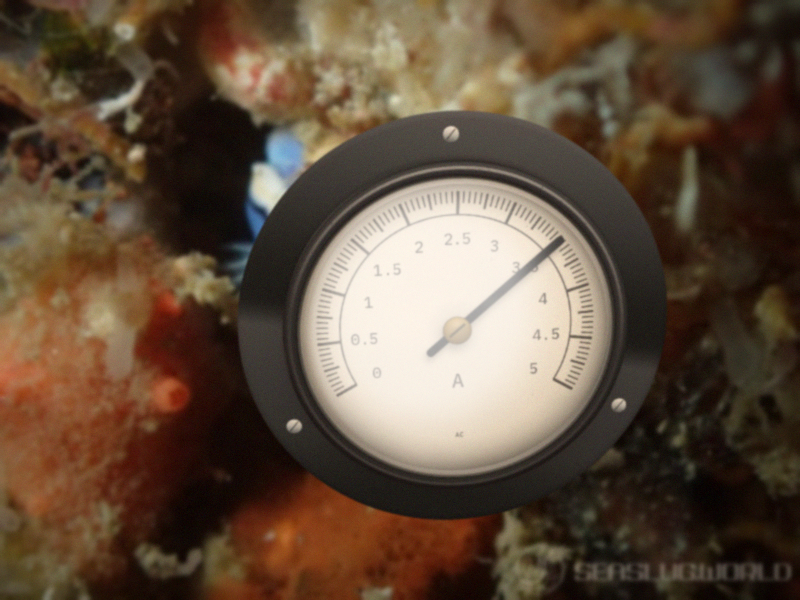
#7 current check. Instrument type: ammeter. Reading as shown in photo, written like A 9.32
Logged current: A 3.5
